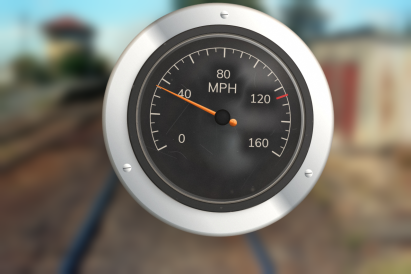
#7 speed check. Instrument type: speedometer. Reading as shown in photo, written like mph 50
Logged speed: mph 35
